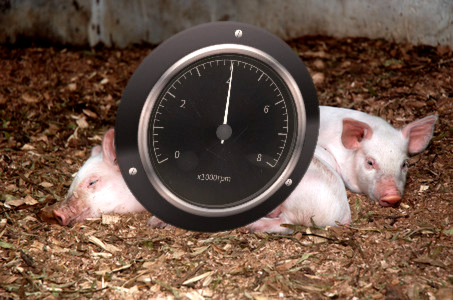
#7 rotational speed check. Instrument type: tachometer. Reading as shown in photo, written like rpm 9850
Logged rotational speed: rpm 4000
